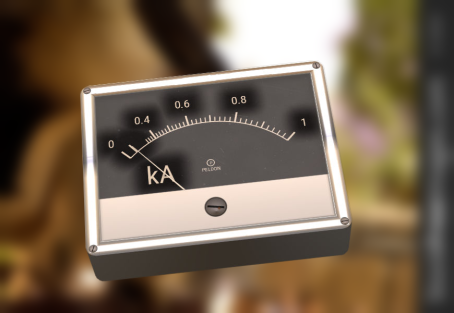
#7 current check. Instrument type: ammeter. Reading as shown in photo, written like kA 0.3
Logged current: kA 0.2
